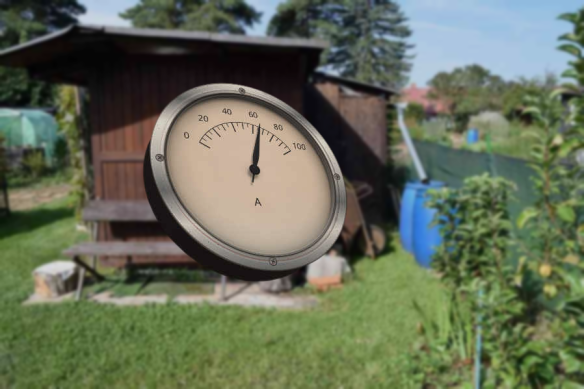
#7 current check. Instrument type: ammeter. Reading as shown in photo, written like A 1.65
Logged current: A 65
